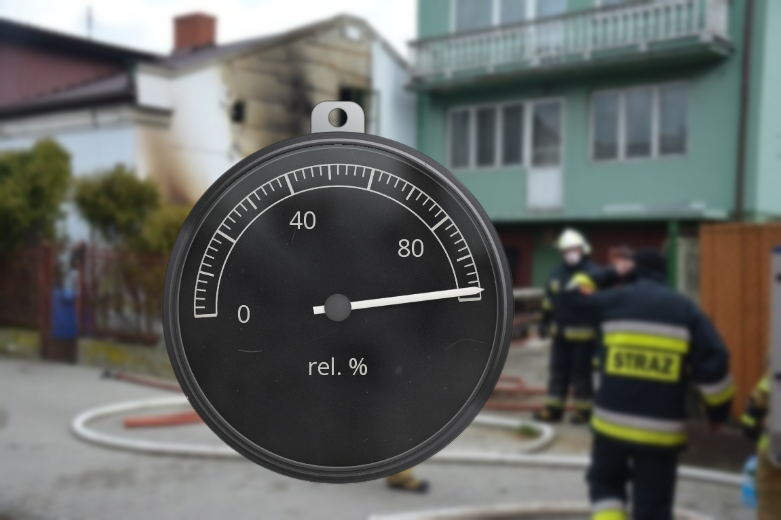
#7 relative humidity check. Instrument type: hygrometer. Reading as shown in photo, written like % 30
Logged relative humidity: % 98
